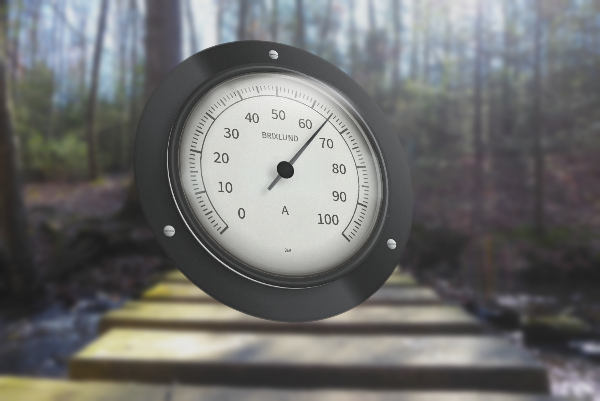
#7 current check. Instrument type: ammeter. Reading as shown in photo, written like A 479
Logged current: A 65
